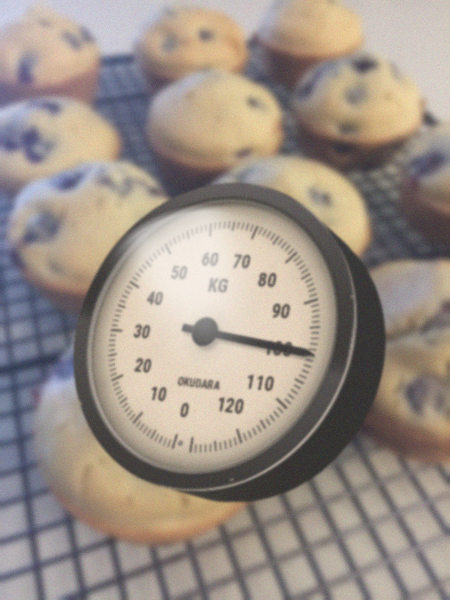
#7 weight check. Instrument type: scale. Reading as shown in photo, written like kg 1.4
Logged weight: kg 100
